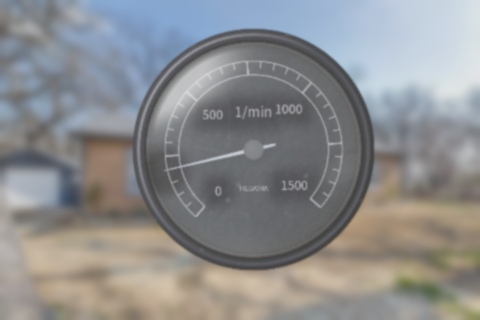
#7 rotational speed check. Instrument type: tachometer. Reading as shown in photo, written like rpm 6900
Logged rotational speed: rpm 200
